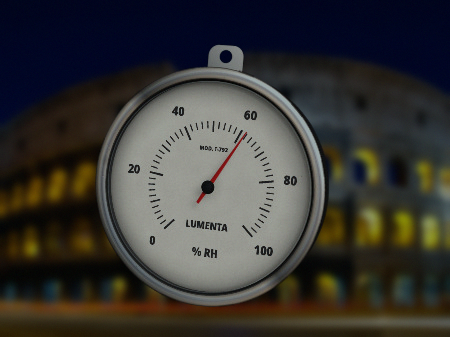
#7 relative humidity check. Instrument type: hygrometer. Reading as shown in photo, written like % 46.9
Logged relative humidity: % 62
